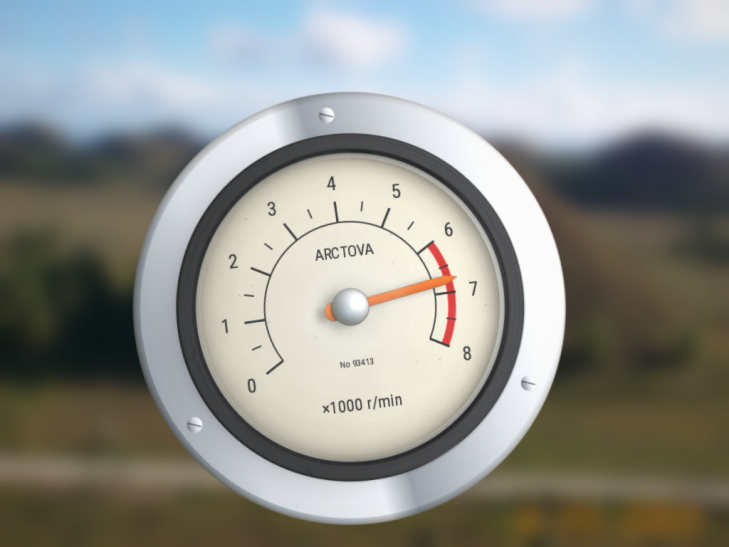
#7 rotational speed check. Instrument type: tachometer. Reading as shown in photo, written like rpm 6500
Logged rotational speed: rpm 6750
